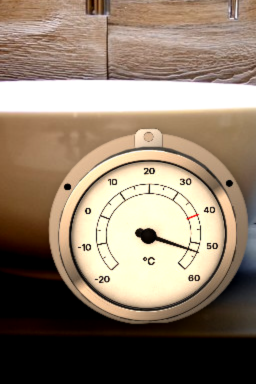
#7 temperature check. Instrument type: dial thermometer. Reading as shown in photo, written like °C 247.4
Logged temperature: °C 52.5
